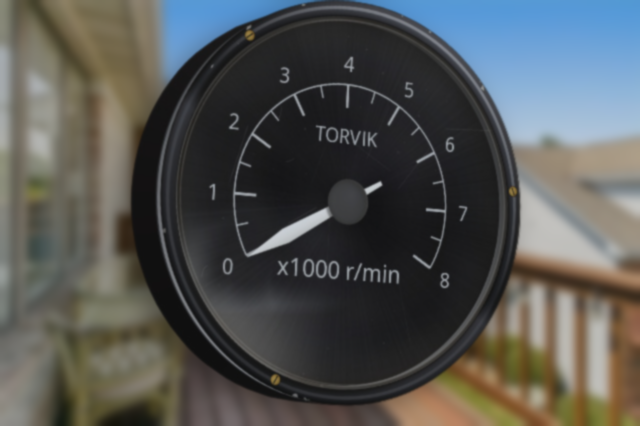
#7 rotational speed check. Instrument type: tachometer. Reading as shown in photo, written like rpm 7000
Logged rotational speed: rpm 0
